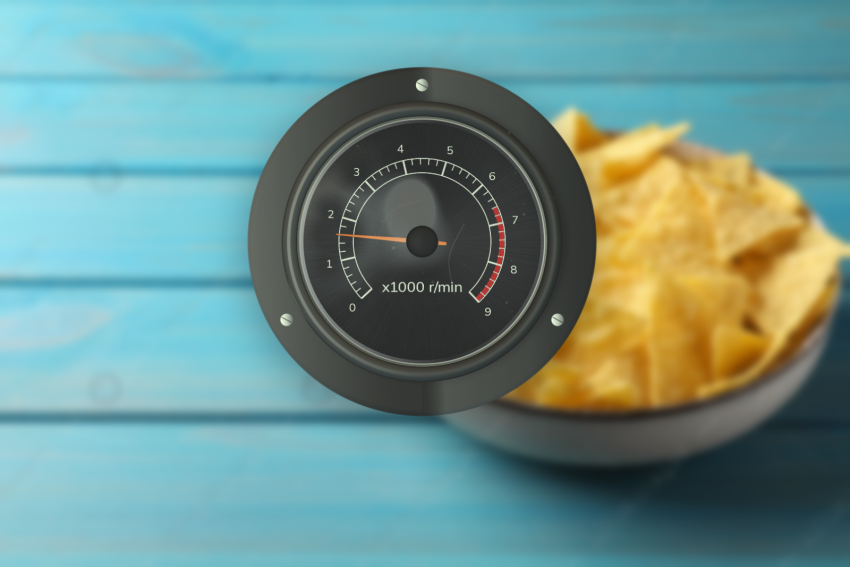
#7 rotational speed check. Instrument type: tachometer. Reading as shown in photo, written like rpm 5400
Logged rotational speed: rpm 1600
